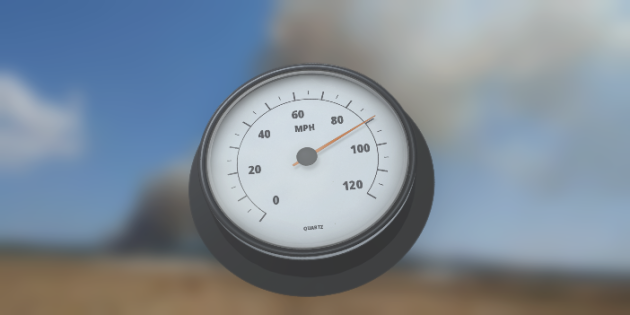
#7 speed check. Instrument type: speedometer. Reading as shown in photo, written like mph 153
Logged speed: mph 90
